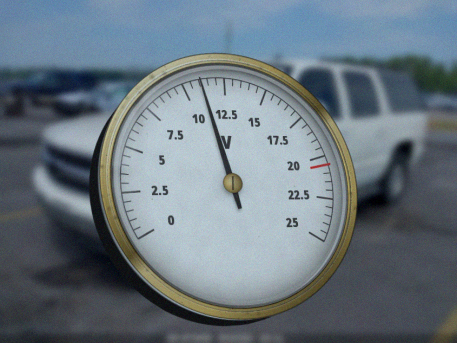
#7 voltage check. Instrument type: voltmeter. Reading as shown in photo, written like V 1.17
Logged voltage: V 11
